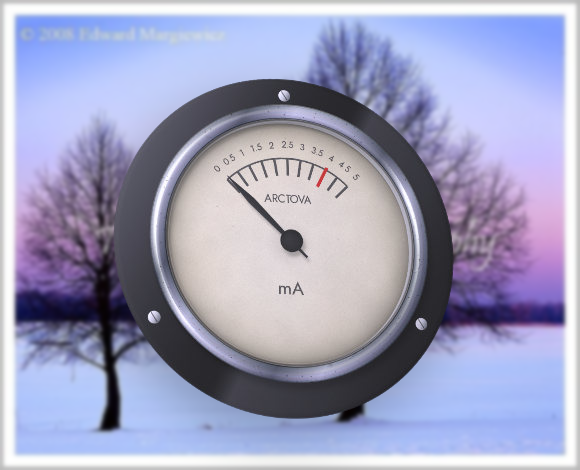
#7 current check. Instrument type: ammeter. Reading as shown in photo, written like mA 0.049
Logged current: mA 0
